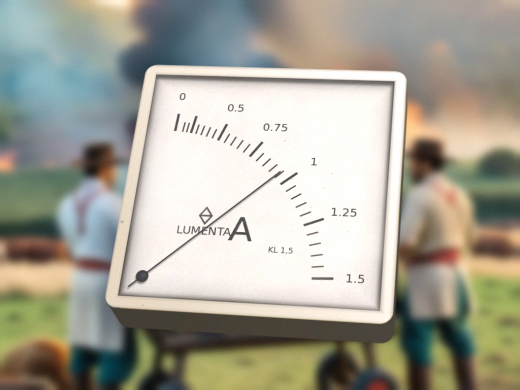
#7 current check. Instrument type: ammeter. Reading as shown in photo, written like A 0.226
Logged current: A 0.95
